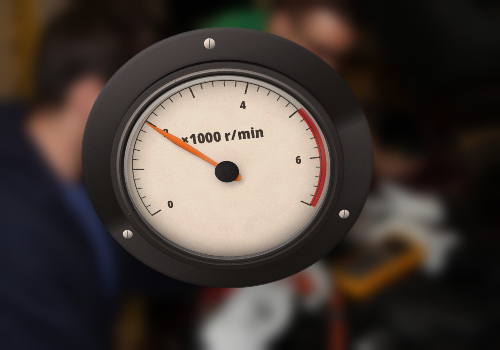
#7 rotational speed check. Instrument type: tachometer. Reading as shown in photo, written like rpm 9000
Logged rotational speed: rpm 2000
